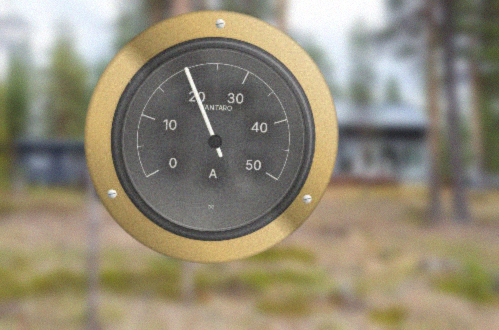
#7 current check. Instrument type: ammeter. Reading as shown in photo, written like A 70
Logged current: A 20
